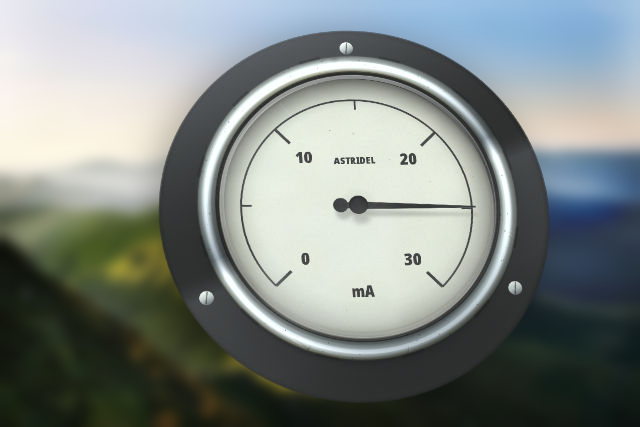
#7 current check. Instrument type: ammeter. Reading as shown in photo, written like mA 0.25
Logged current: mA 25
